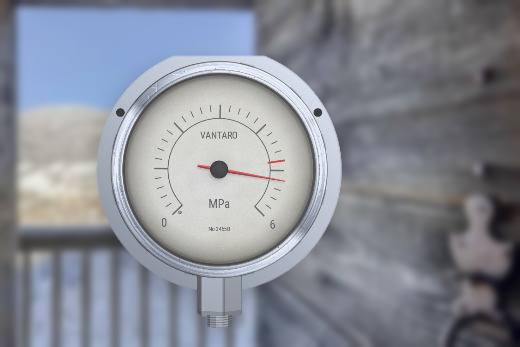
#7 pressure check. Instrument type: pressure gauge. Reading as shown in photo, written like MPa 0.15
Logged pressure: MPa 5.2
